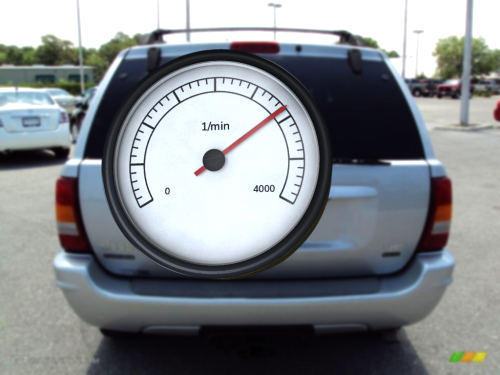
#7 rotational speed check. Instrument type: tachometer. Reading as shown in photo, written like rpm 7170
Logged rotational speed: rpm 2900
